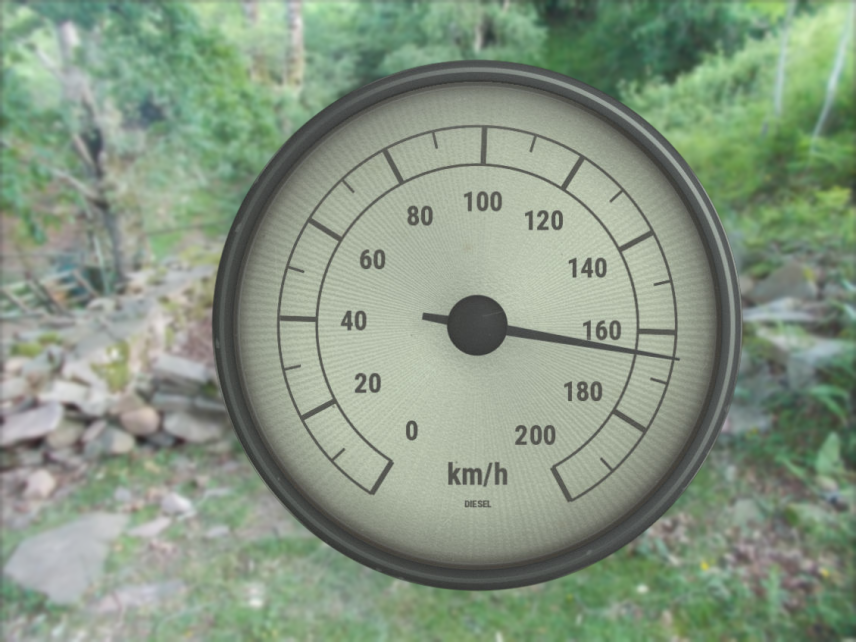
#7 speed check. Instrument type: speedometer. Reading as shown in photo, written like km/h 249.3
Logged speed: km/h 165
